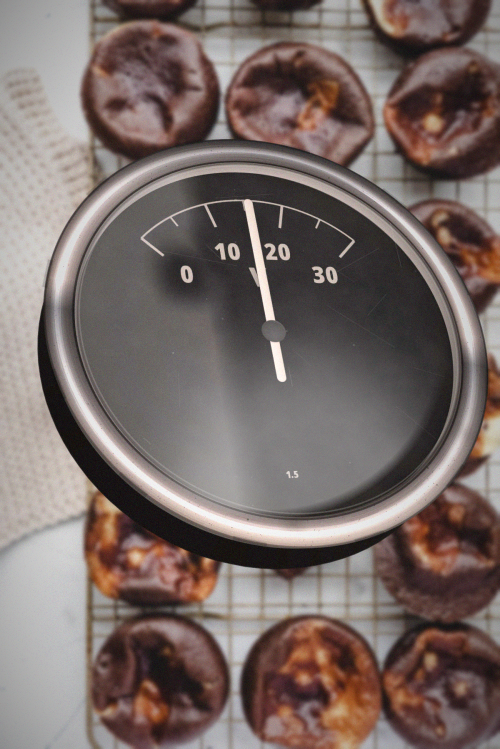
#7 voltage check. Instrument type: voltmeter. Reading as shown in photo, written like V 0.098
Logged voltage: V 15
